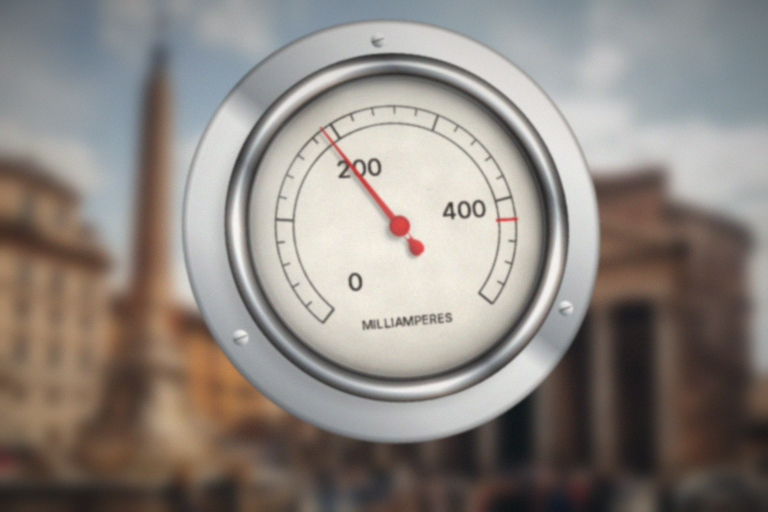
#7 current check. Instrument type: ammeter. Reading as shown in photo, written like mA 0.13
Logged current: mA 190
